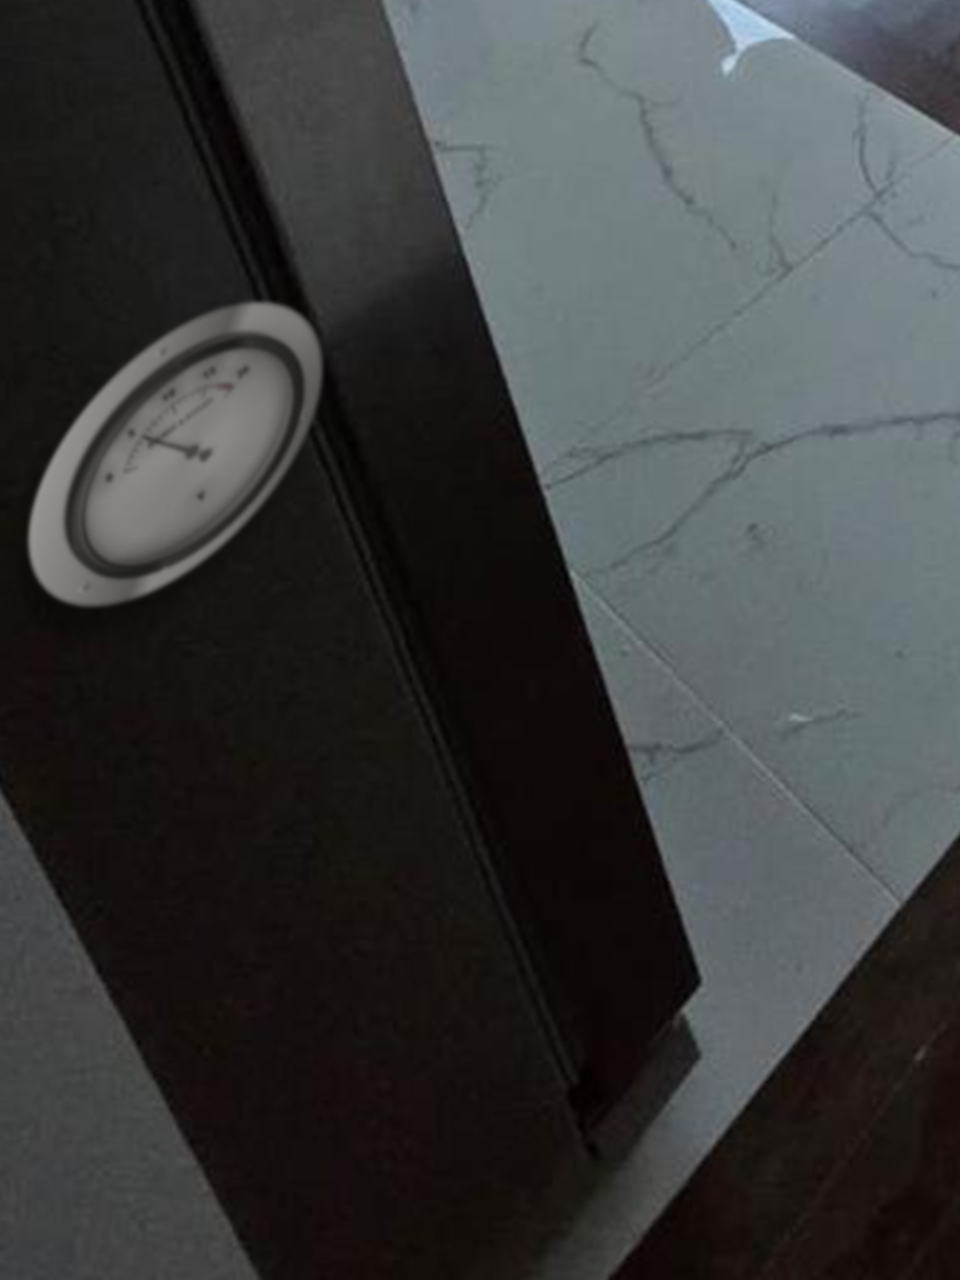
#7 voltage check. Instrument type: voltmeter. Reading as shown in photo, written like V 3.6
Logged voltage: V 5
